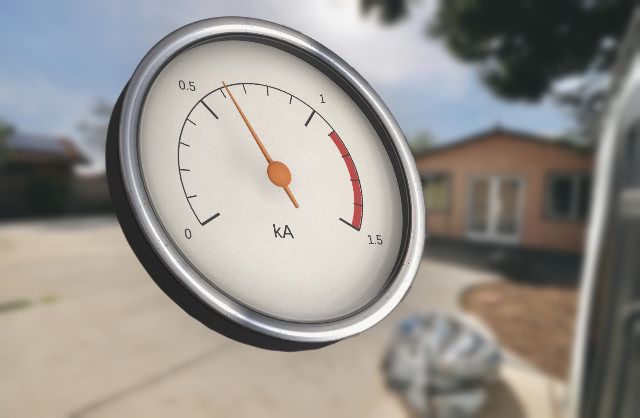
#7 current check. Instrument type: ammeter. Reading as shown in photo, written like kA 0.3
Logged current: kA 0.6
